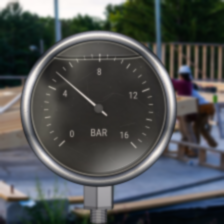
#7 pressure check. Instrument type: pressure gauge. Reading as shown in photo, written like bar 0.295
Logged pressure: bar 5
